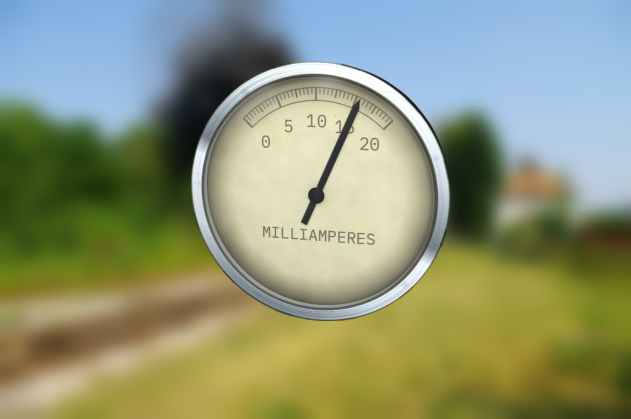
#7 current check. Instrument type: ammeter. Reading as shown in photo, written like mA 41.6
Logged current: mA 15.5
